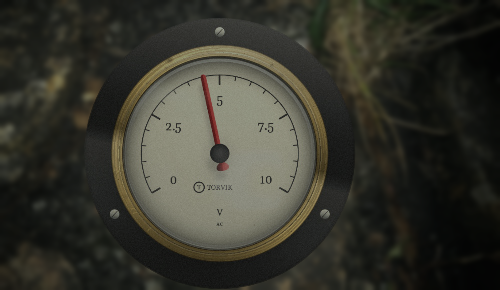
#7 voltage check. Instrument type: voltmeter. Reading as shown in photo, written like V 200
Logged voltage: V 4.5
